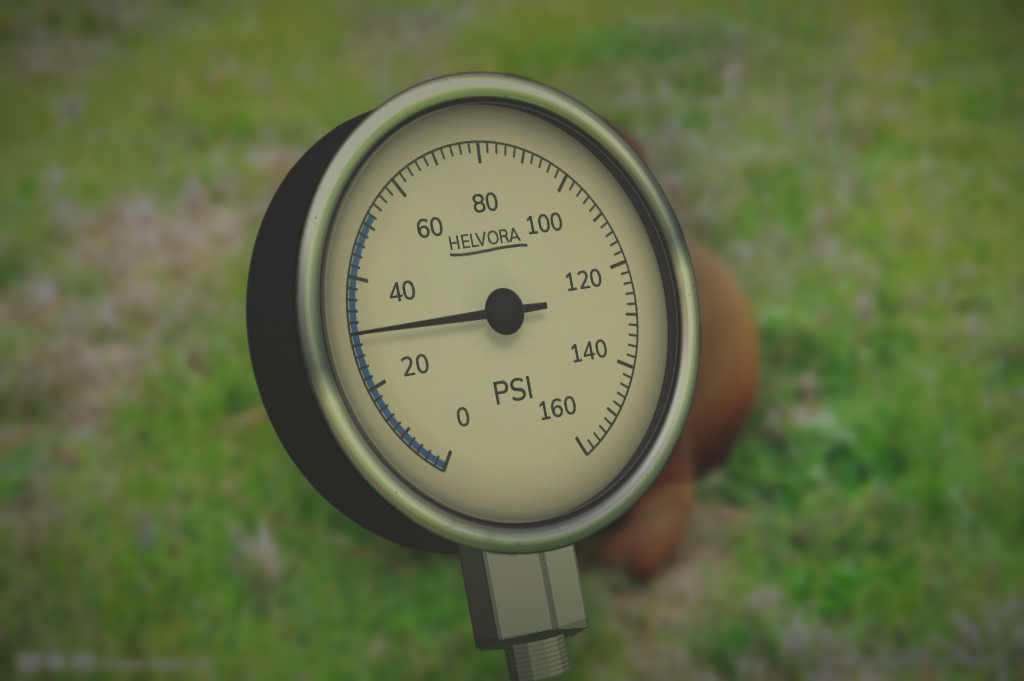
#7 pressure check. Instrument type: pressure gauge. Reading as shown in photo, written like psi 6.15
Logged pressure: psi 30
